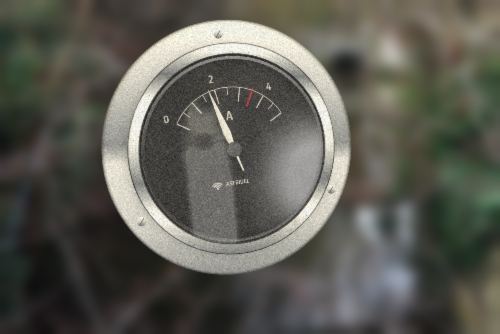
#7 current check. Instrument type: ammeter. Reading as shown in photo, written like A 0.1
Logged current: A 1.75
